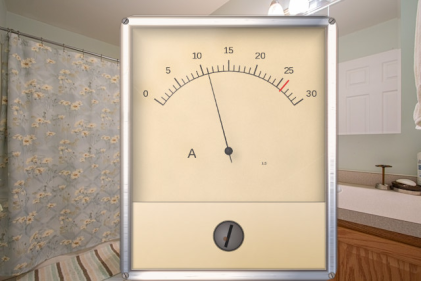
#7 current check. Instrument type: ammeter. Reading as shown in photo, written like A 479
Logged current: A 11
